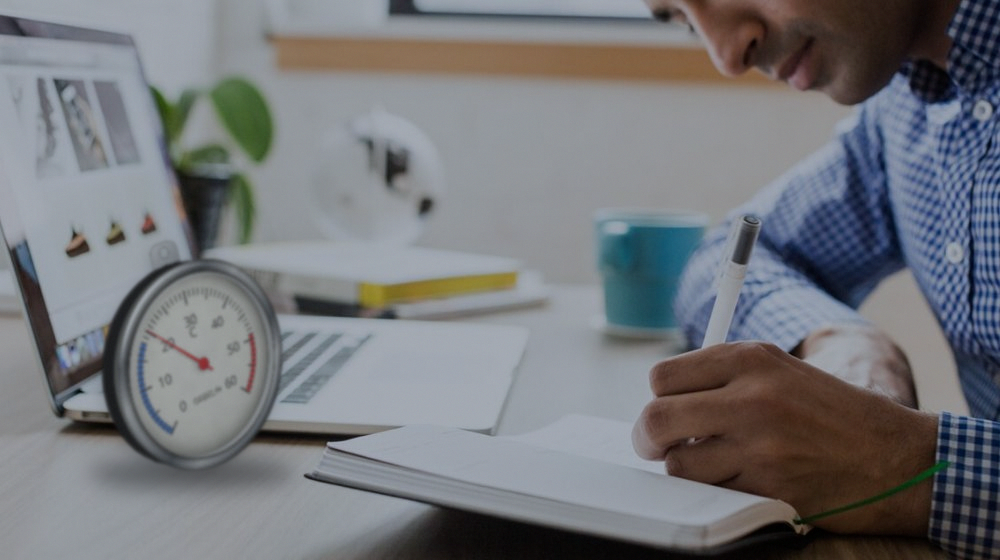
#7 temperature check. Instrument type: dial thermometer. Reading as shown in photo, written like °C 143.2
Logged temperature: °C 20
